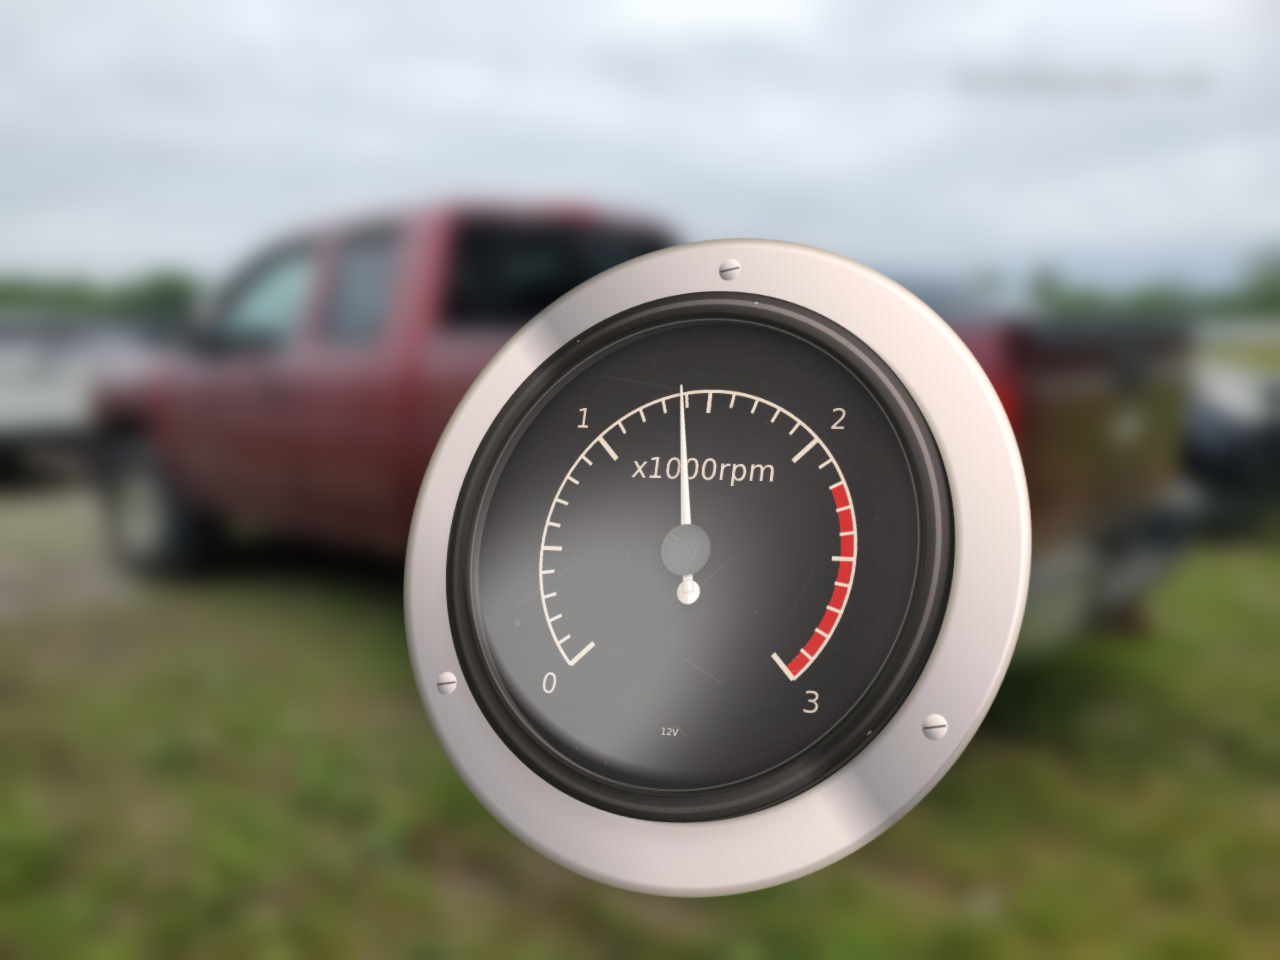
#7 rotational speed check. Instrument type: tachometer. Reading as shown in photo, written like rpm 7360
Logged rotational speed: rpm 1400
